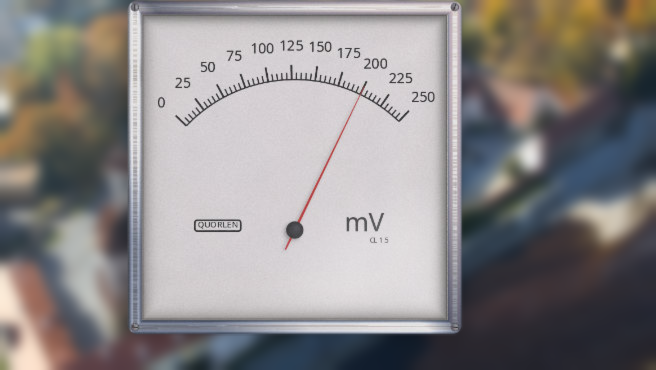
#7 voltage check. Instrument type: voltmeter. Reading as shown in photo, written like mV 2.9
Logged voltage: mV 200
